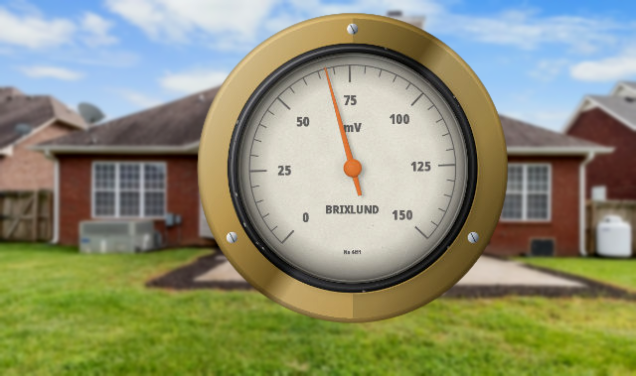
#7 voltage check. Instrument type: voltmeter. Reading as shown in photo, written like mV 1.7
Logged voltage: mV 67.5
